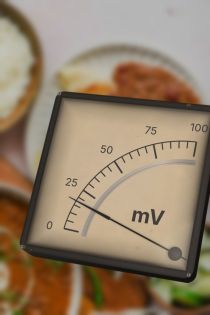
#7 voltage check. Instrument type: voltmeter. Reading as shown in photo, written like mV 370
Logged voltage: mV 17.5
